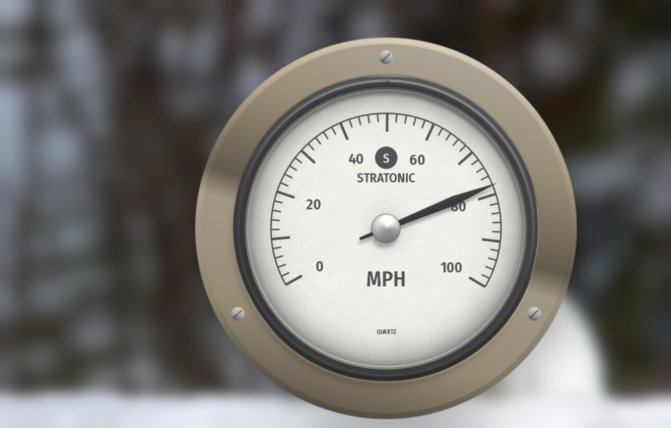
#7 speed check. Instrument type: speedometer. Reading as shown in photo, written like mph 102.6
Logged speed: mph 78
